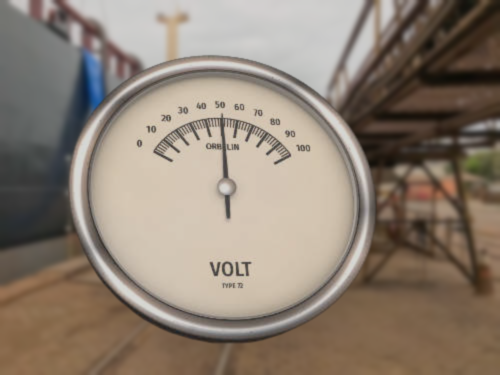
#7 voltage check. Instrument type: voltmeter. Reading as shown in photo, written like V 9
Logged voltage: V 50
